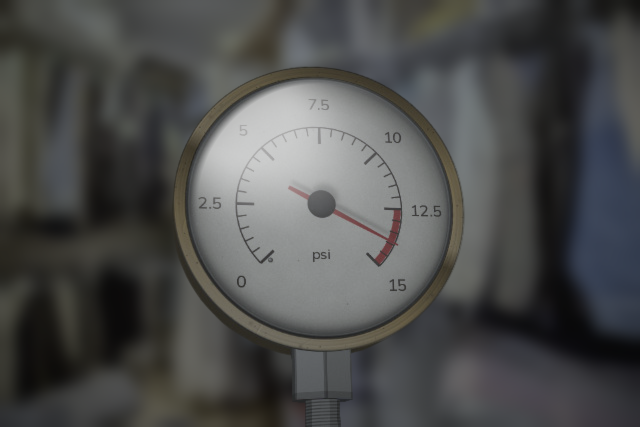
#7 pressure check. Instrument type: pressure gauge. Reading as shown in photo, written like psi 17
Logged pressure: psi 14
